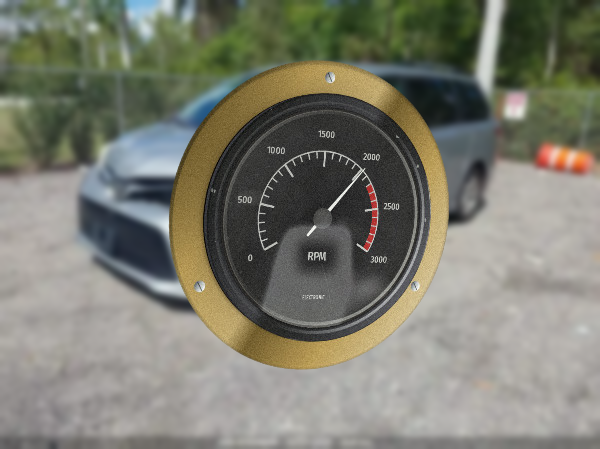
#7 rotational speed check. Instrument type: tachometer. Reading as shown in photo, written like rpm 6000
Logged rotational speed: rpm 2000
